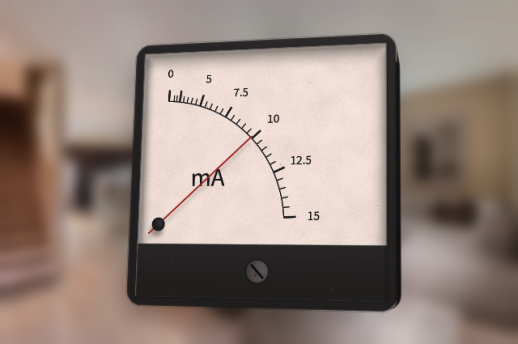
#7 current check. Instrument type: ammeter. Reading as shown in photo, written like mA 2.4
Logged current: mA 10
